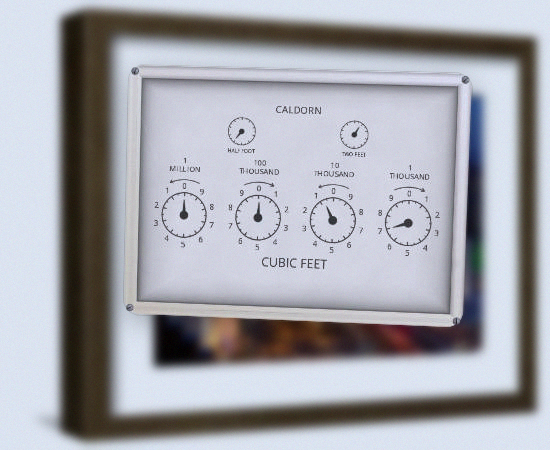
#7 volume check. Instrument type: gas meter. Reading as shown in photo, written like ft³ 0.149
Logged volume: ft³ 700
